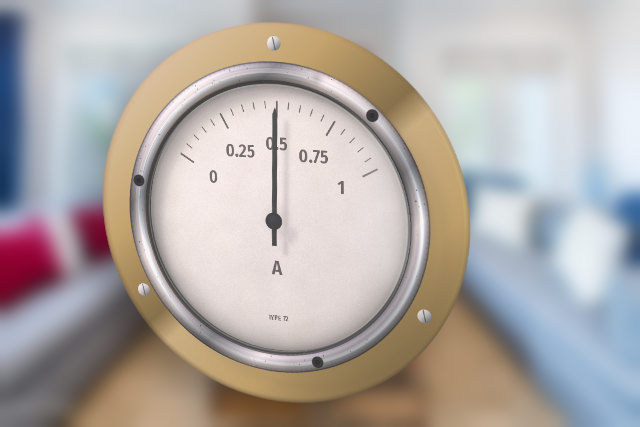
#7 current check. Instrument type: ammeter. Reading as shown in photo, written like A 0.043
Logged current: A 0.5
